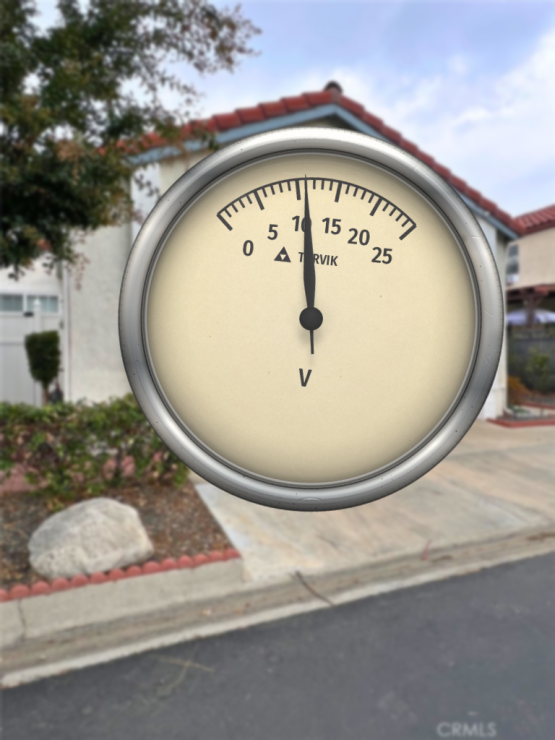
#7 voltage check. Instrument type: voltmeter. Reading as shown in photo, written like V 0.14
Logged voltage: V 11
